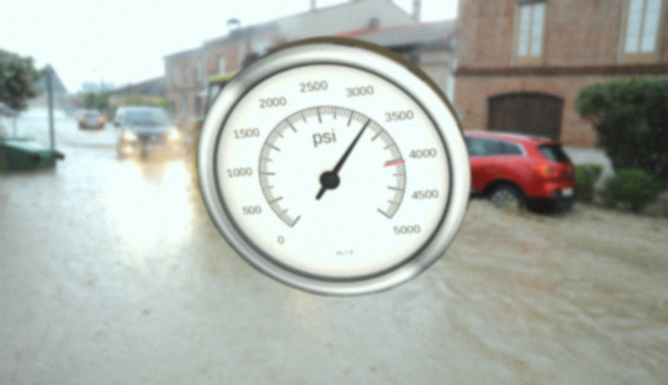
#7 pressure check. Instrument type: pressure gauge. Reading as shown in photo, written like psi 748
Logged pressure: psi 3250
